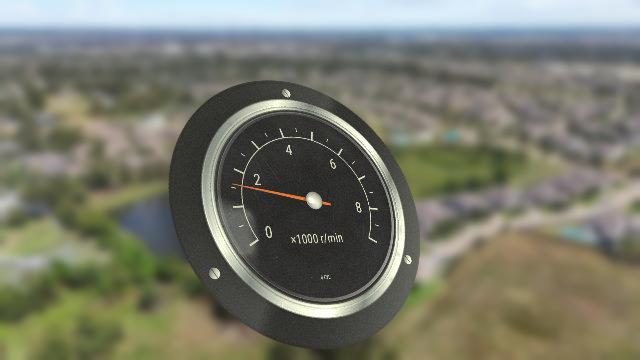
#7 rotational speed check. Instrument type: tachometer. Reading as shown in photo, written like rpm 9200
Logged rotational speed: rpm 1500
